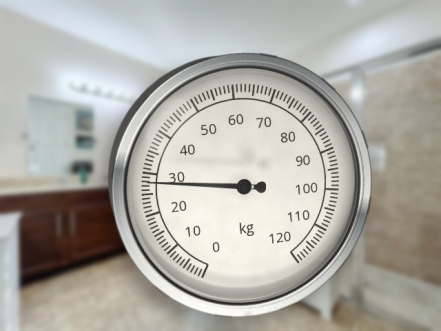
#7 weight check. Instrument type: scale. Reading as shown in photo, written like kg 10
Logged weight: kg 28
